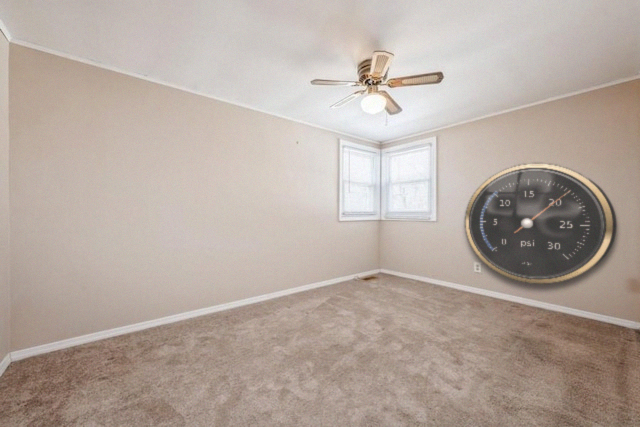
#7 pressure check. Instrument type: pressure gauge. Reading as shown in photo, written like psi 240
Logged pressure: psi 20
